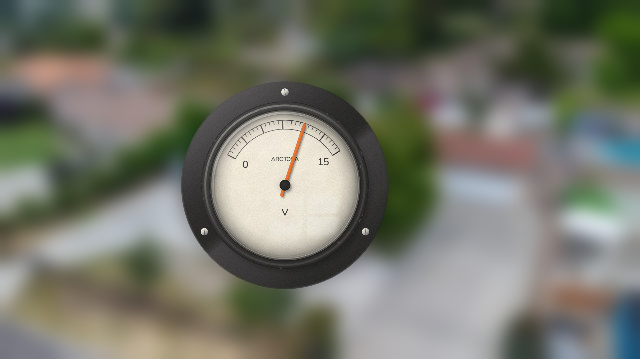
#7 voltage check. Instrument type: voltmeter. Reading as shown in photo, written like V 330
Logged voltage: V 10
